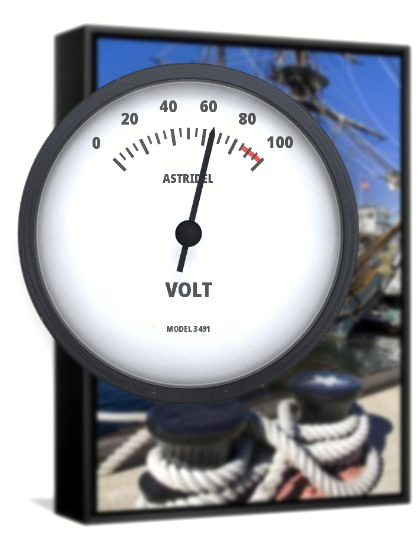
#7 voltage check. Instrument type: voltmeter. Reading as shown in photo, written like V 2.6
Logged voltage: V 65
